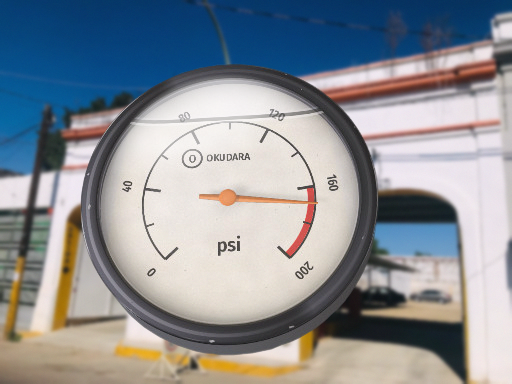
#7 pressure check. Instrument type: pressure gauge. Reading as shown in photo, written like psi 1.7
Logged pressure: psi 170
